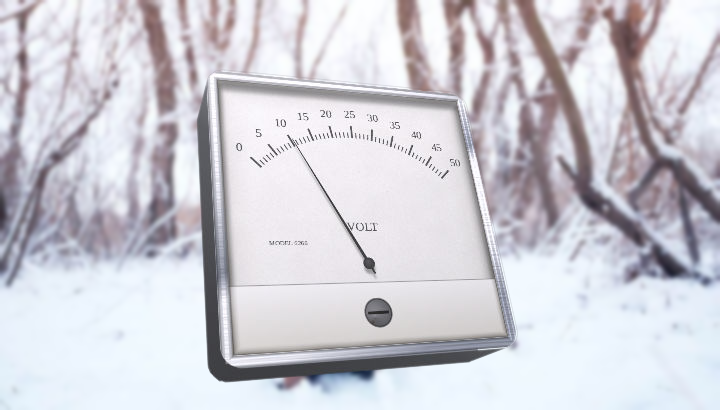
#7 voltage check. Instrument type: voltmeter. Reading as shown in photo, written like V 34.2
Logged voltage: V 10
